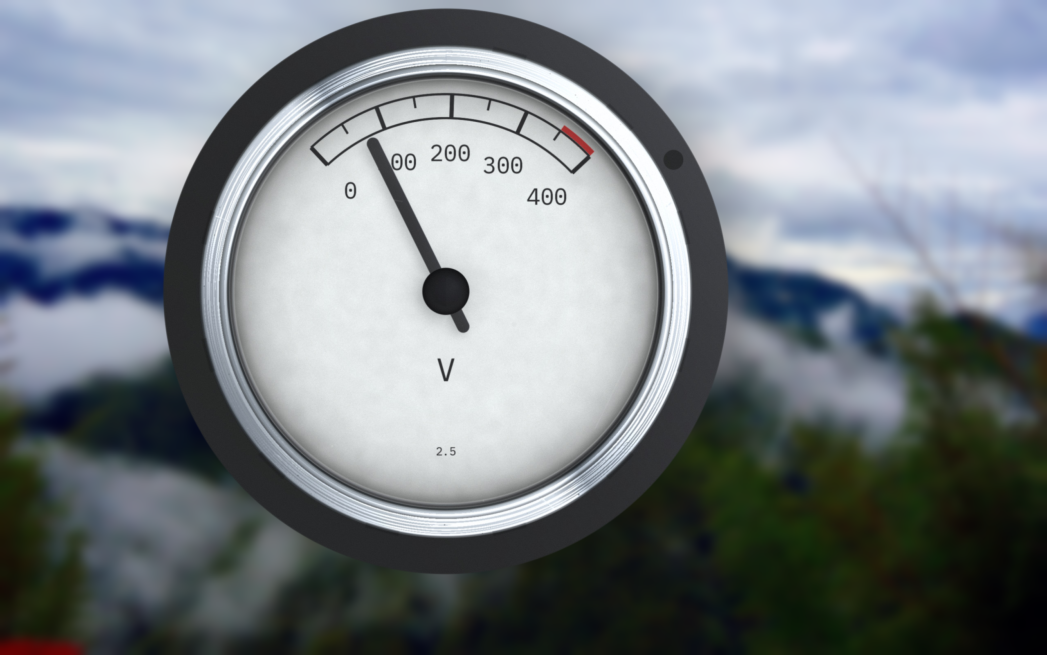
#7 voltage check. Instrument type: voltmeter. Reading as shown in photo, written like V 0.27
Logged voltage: V 75
